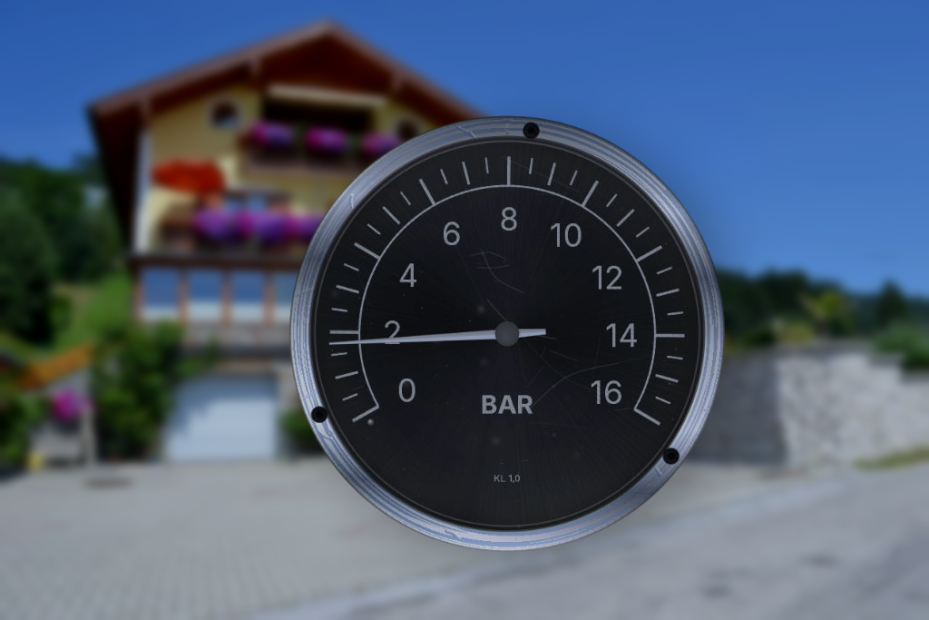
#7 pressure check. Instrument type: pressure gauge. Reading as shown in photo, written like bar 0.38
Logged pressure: bar 1.75
